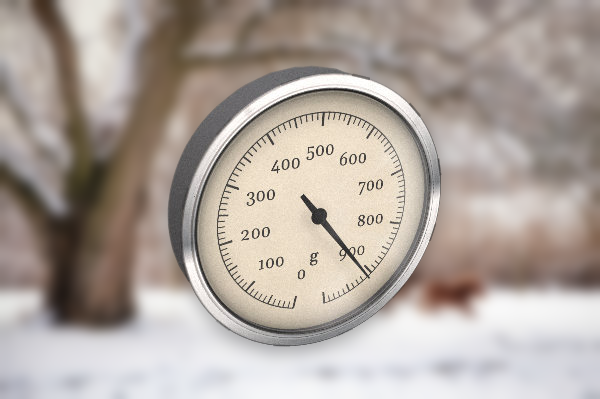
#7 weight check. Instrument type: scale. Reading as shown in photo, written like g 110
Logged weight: g 910
